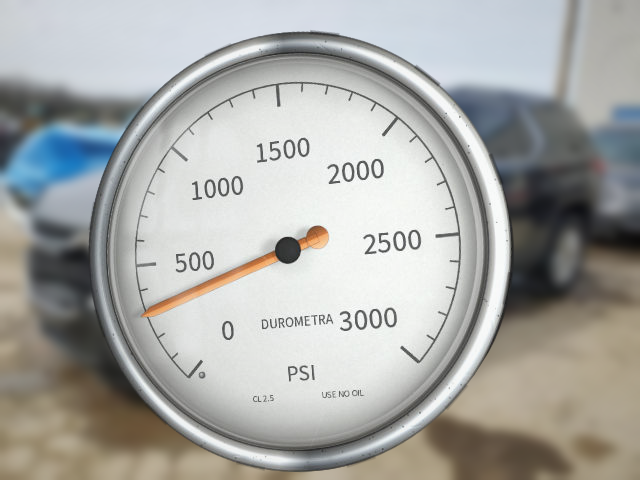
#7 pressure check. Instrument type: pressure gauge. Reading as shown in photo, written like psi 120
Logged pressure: psi 300
